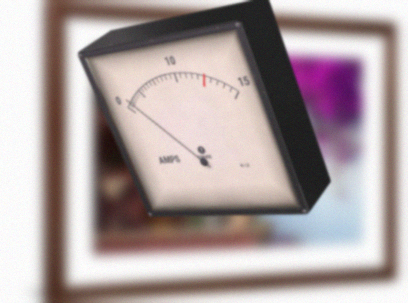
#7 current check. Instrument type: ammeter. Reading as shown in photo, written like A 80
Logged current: A 2.5
